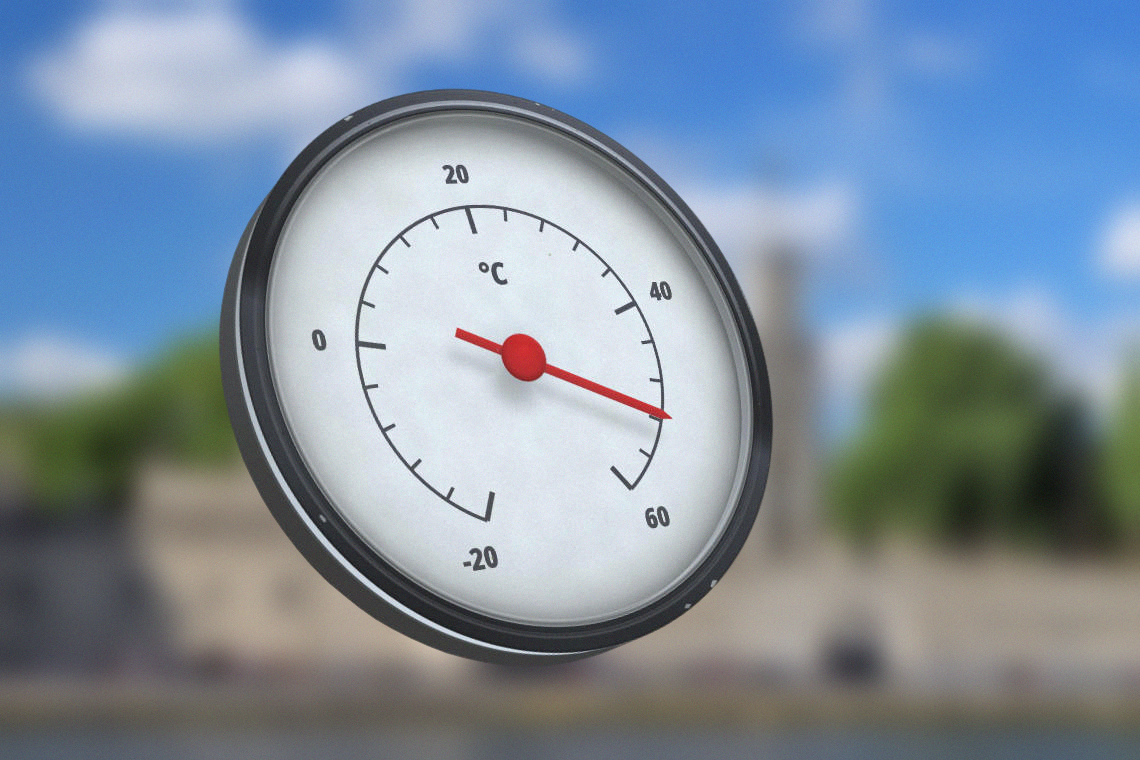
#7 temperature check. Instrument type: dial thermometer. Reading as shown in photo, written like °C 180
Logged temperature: °C 52
